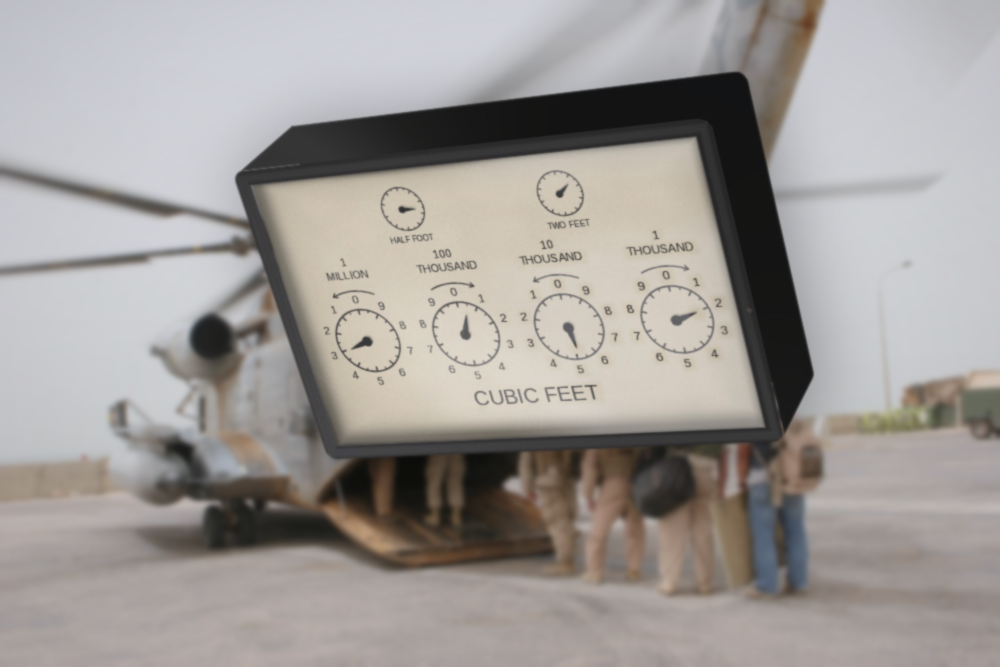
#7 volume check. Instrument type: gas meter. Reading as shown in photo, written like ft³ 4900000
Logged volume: ft³ 305200
